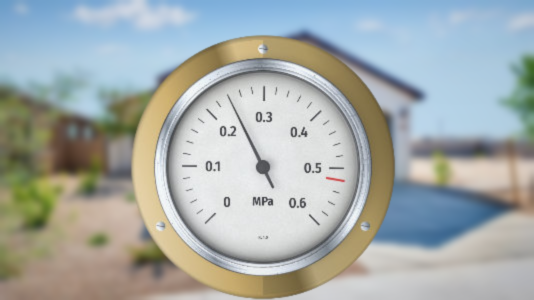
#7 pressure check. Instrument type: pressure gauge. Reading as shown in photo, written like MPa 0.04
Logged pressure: MPa 0.24
